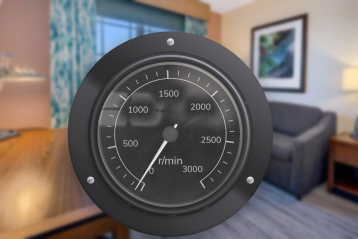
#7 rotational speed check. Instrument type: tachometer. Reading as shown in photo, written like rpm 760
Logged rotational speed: rpm 50
